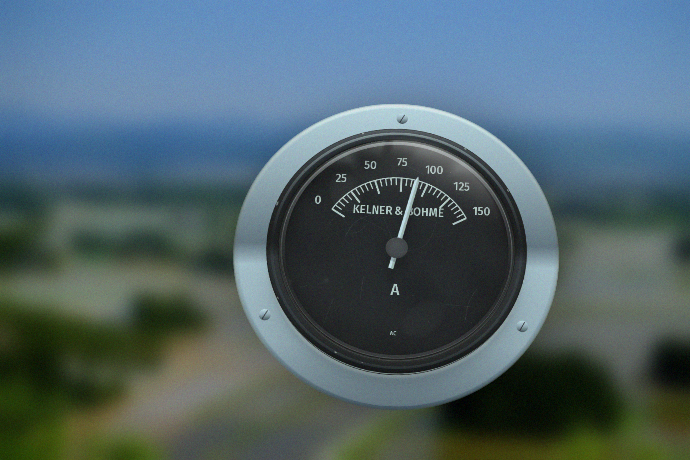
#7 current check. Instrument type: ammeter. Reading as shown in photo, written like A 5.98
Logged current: A 90
